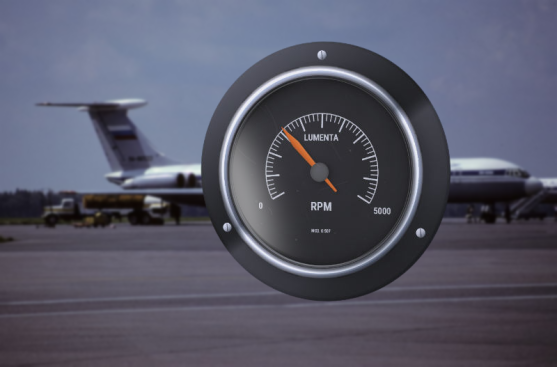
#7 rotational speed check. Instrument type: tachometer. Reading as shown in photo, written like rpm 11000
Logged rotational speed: rpm 1600
